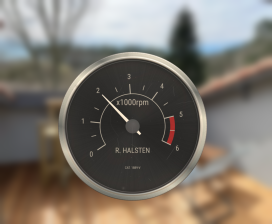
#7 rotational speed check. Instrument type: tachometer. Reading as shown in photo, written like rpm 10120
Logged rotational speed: rpm 2000
